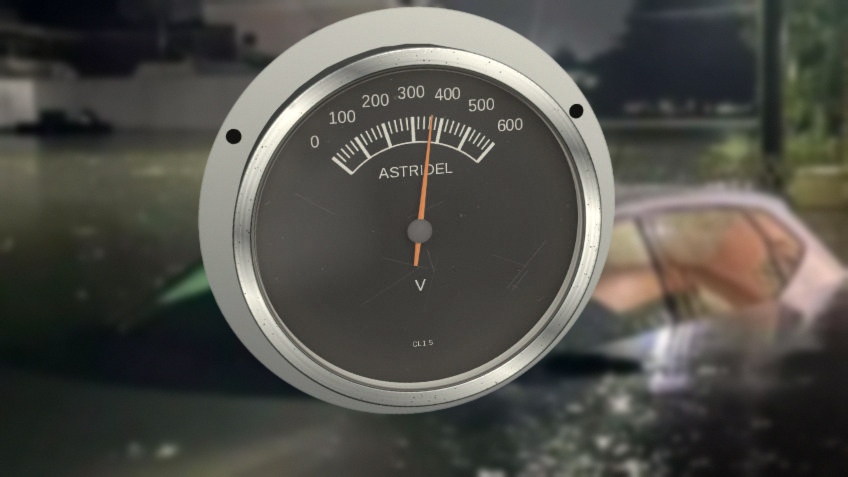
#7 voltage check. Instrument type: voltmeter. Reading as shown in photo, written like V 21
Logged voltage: V 360
